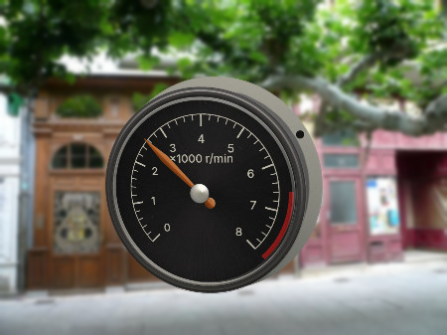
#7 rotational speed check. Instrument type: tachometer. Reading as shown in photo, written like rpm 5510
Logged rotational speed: rpm 2600
